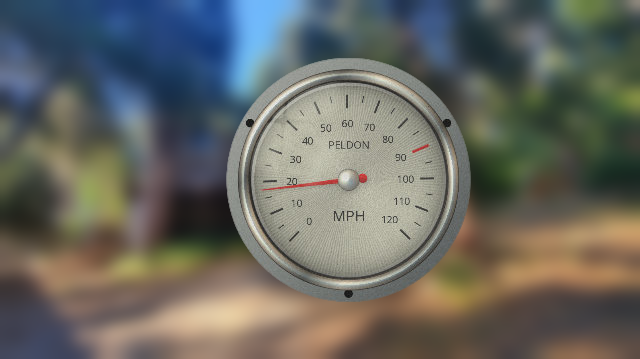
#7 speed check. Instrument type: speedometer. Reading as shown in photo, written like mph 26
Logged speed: mph 17.5
